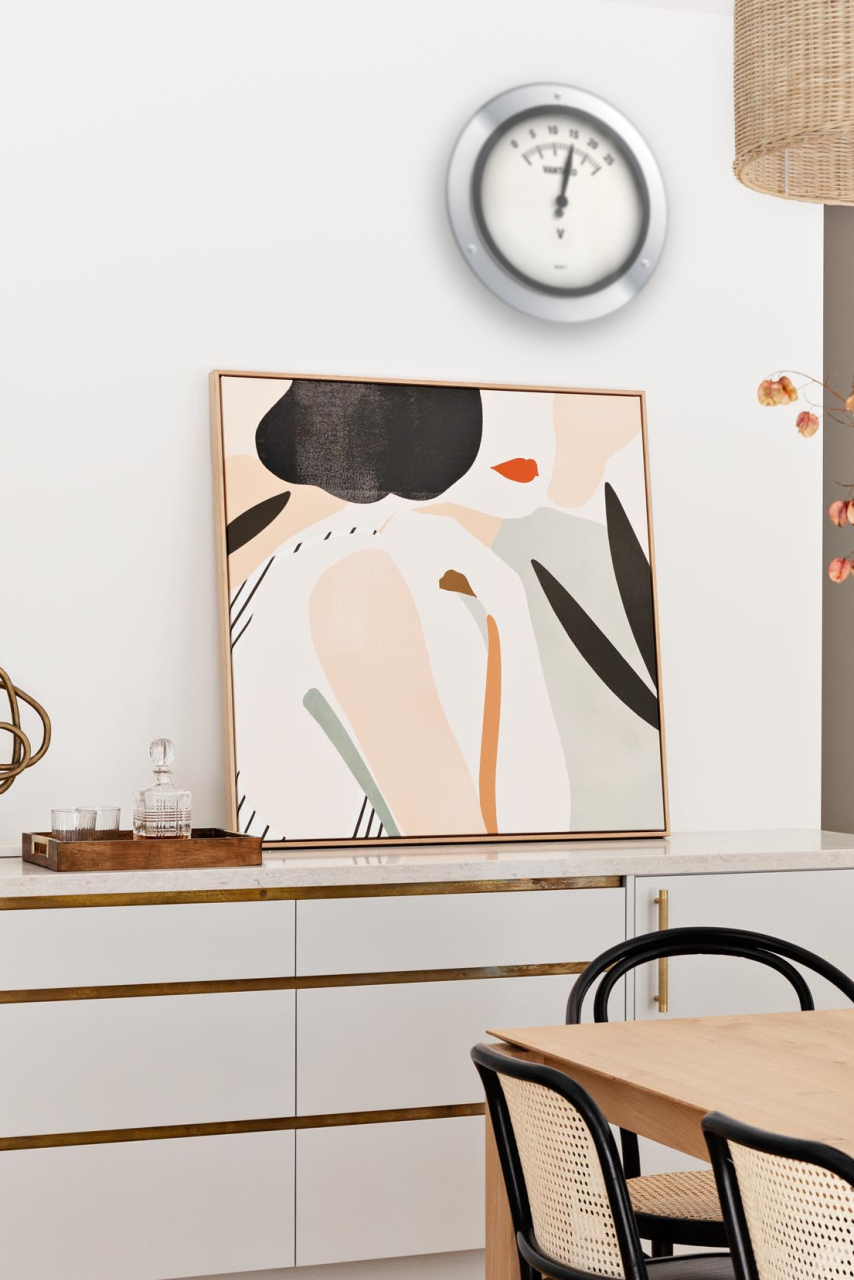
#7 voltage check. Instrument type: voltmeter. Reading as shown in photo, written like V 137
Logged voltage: V 15
